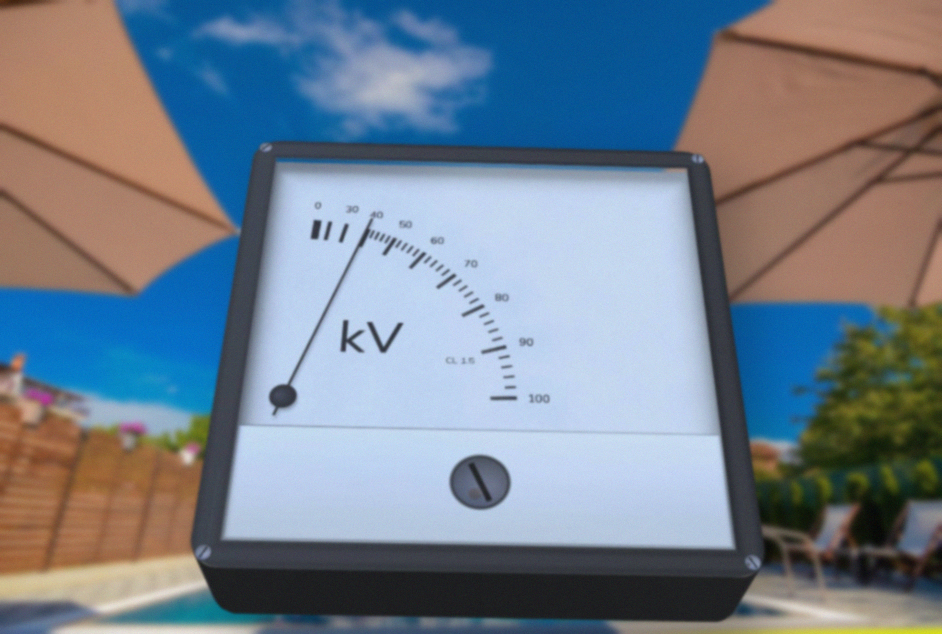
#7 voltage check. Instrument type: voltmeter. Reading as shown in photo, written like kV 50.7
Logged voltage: kV 40
